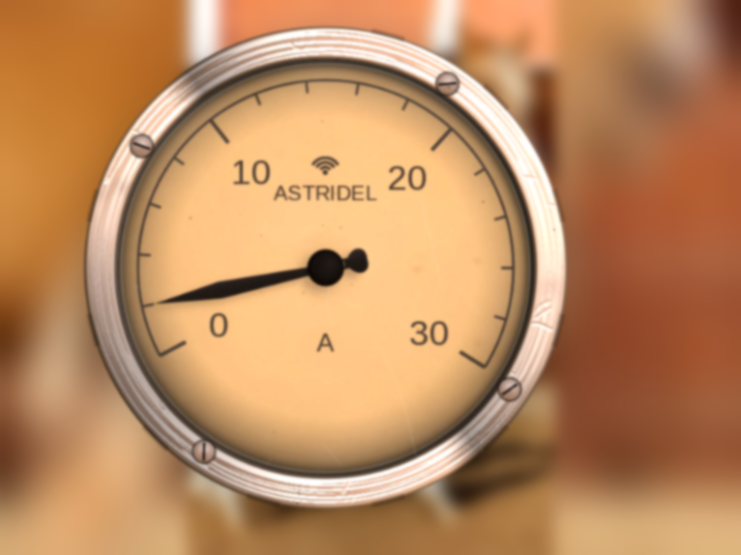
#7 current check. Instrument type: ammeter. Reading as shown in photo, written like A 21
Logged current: A 2
